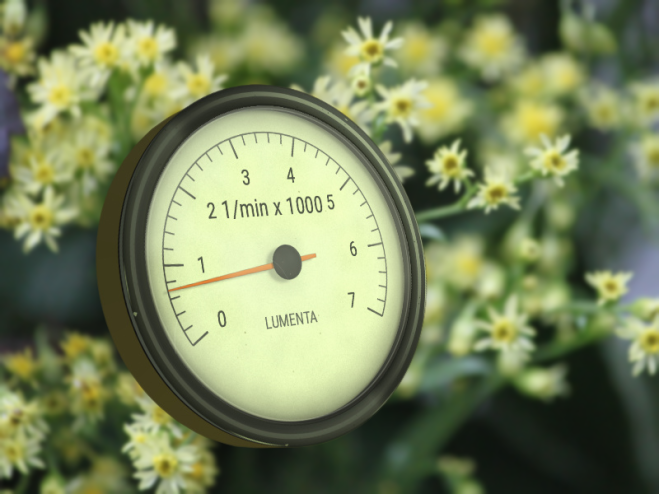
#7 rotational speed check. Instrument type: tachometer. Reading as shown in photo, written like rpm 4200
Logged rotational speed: rpm 700
